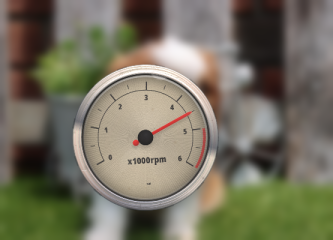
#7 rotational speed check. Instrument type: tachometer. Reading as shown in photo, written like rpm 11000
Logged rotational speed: rpm 4500
